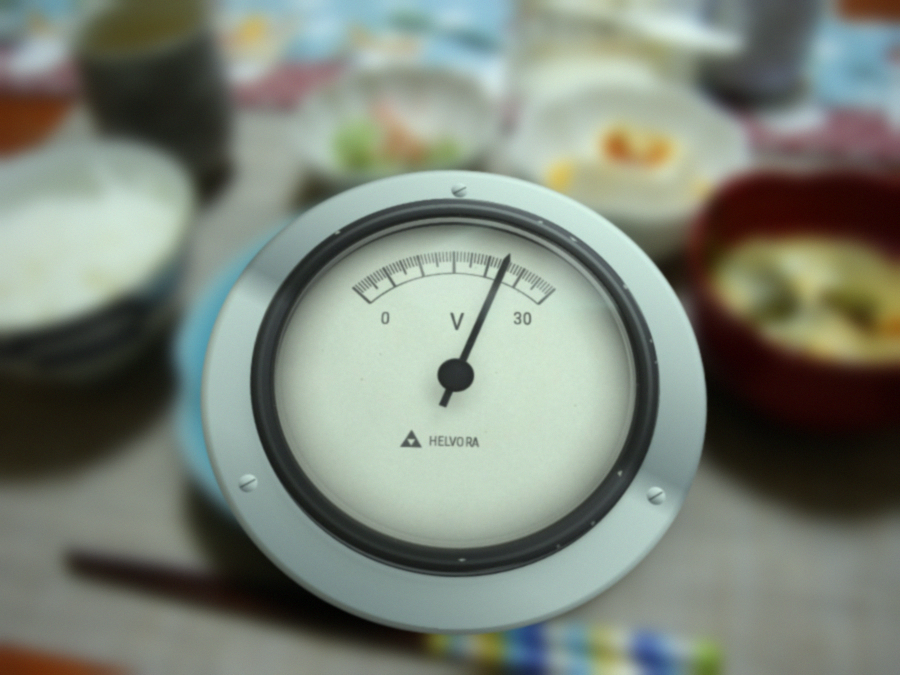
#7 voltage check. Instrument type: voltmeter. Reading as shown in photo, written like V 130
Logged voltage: V 22.5
